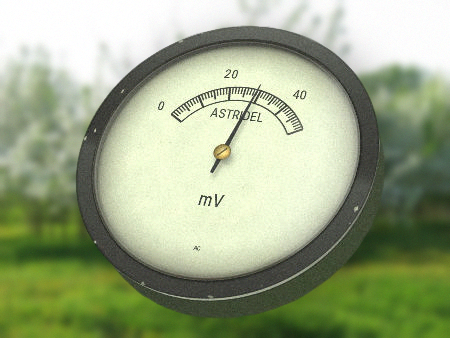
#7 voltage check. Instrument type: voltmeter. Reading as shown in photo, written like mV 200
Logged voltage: mV 30
